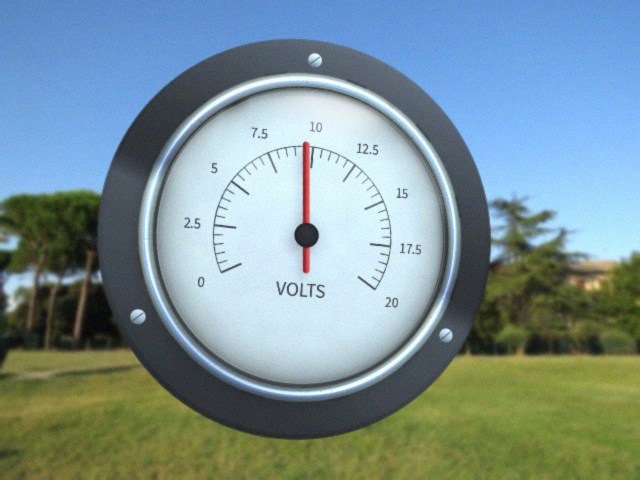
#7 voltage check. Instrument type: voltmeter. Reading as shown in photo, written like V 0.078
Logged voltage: V 9.5
